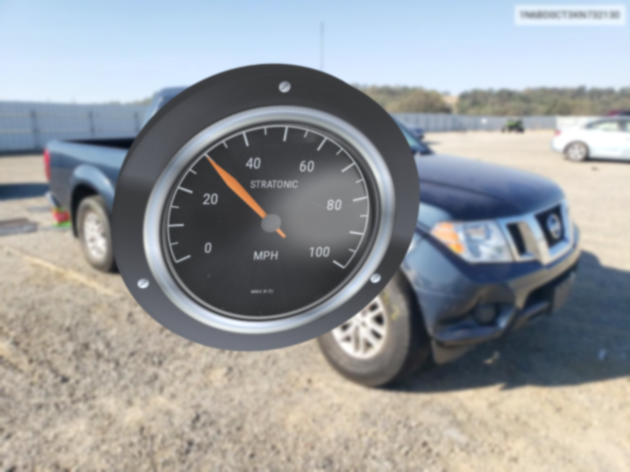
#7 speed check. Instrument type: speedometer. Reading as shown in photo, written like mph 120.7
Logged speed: mph 30
